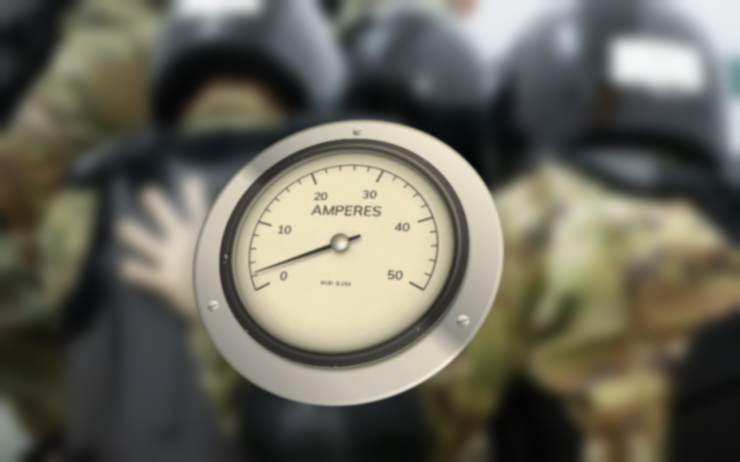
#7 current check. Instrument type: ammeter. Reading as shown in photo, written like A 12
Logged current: A 2
